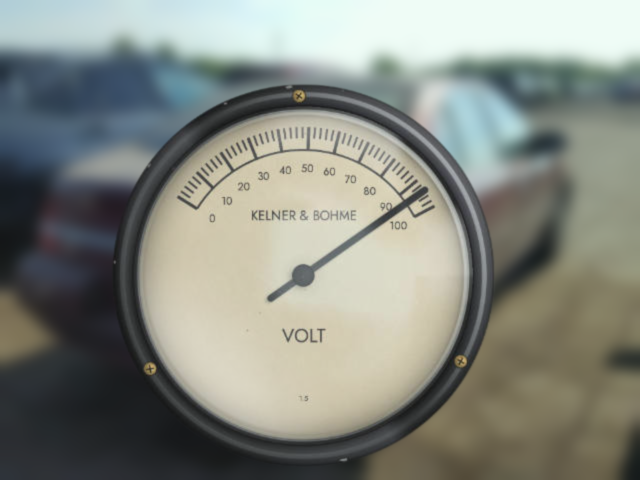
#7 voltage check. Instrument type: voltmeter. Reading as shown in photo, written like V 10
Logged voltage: V 94
